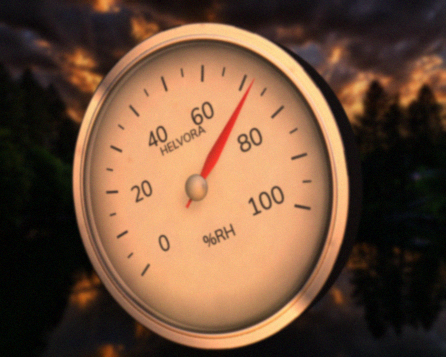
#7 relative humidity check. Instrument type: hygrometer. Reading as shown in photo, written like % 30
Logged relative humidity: % 72.5
